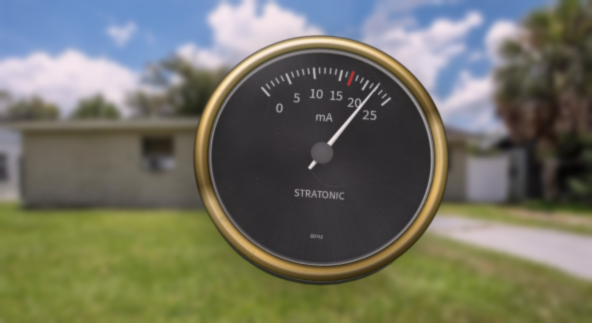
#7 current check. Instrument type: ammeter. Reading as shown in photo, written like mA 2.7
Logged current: mA 22
